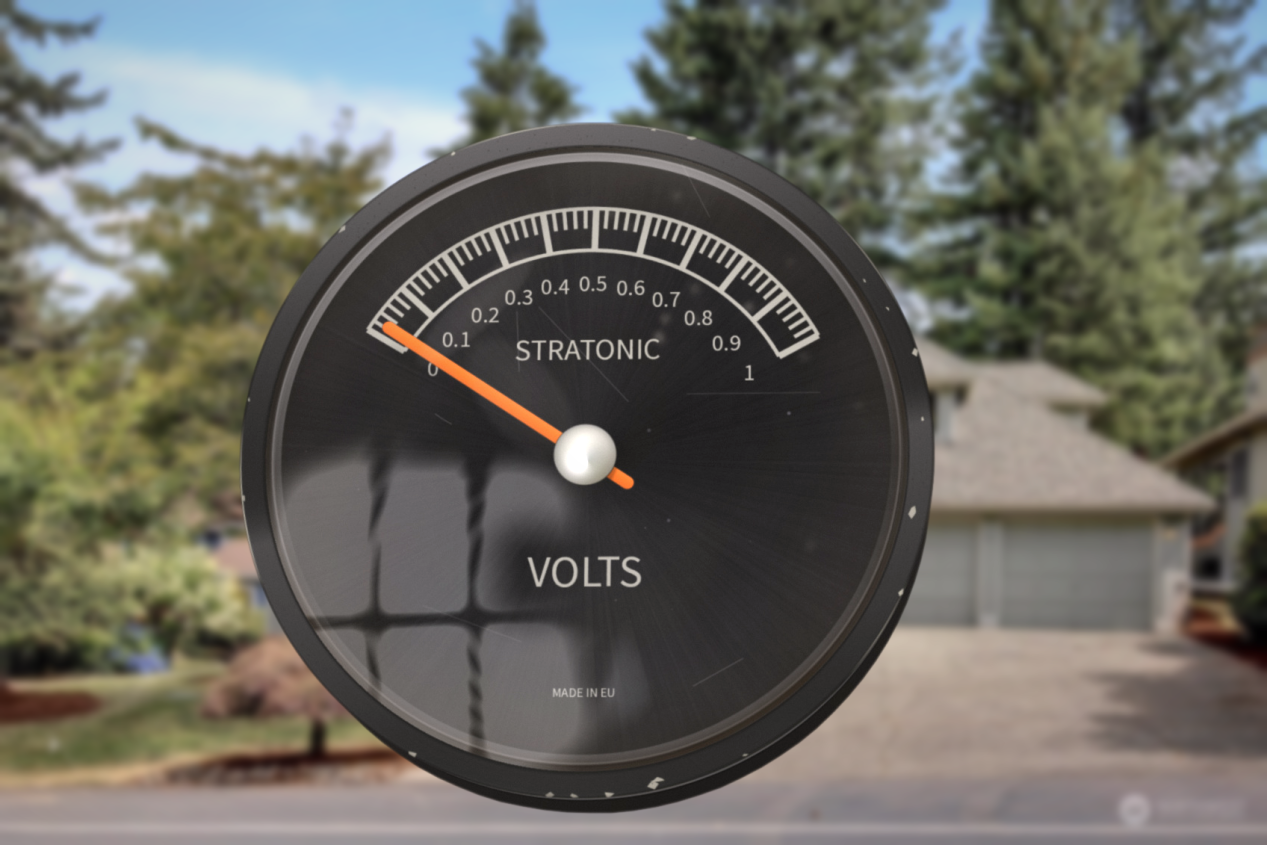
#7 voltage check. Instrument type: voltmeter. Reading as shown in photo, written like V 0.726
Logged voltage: V 0.02
